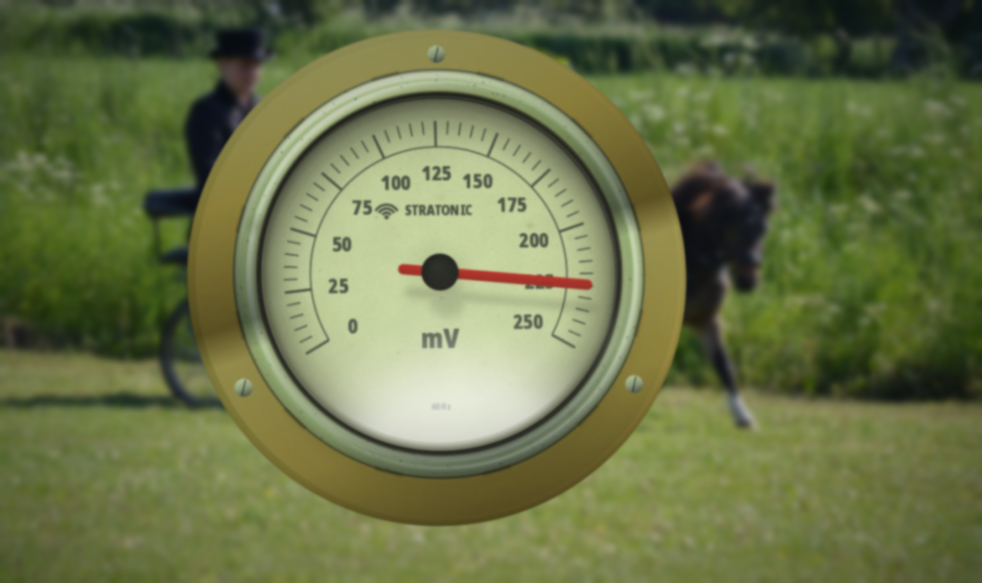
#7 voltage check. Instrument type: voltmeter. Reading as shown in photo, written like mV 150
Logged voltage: mV 225
